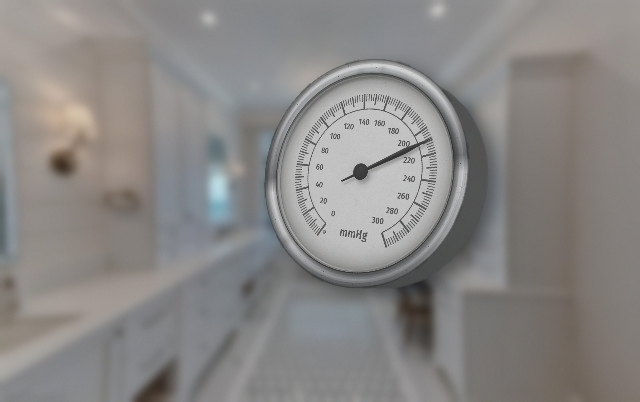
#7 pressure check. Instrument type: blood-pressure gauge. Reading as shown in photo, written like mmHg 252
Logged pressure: mmHg 210
